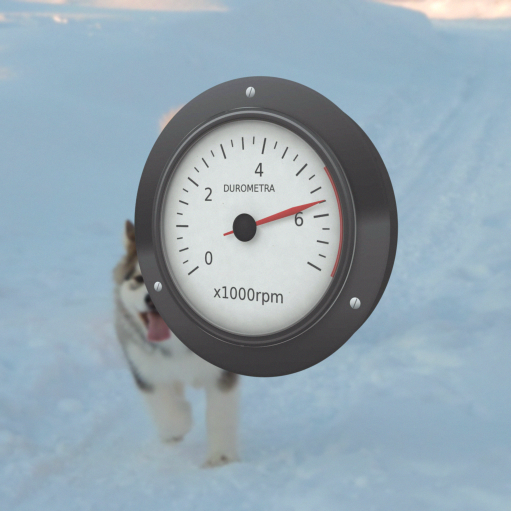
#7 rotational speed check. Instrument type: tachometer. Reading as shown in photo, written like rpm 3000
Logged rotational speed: rpm 5750
